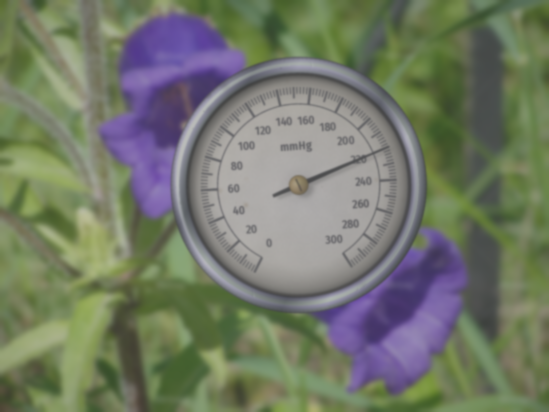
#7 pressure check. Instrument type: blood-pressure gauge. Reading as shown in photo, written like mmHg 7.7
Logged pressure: mmHg 220
